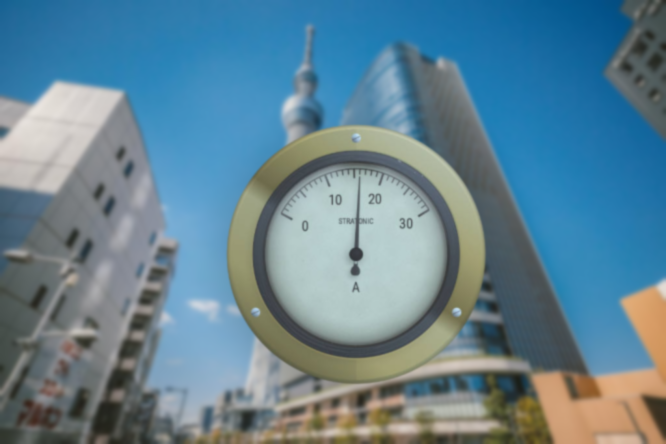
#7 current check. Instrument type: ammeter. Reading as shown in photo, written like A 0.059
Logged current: A 16
